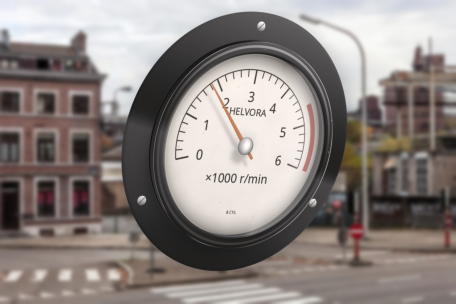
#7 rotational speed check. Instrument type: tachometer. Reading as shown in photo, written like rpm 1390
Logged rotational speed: rpm 1800
